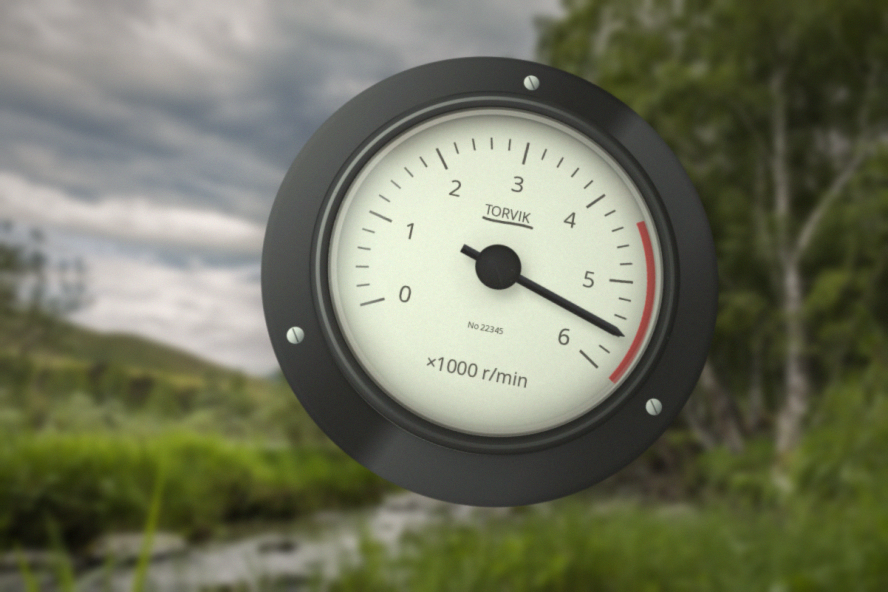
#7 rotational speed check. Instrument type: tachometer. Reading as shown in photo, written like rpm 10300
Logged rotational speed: rpm 5600
